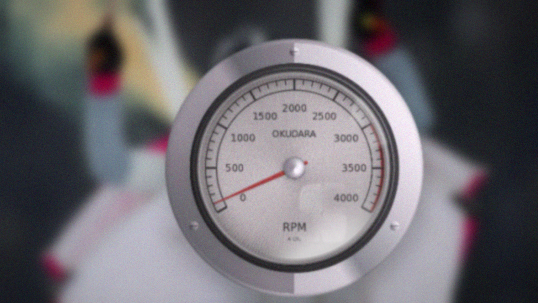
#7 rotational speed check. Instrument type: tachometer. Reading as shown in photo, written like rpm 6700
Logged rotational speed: rpm 100
